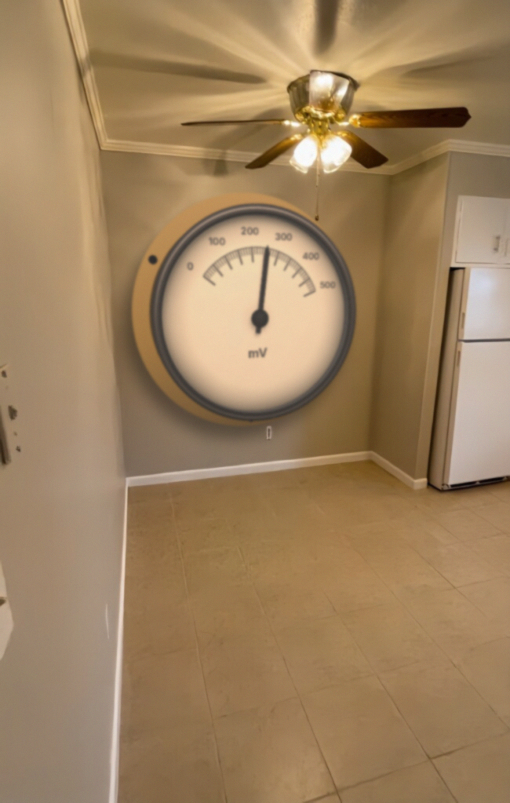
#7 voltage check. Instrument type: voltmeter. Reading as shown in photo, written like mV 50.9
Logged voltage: mV 250
